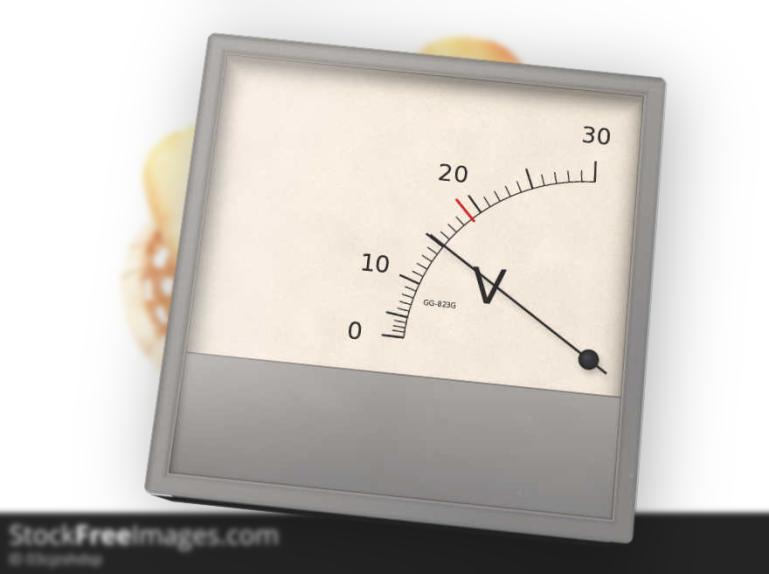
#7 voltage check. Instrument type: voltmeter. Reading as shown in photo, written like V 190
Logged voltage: V 15
